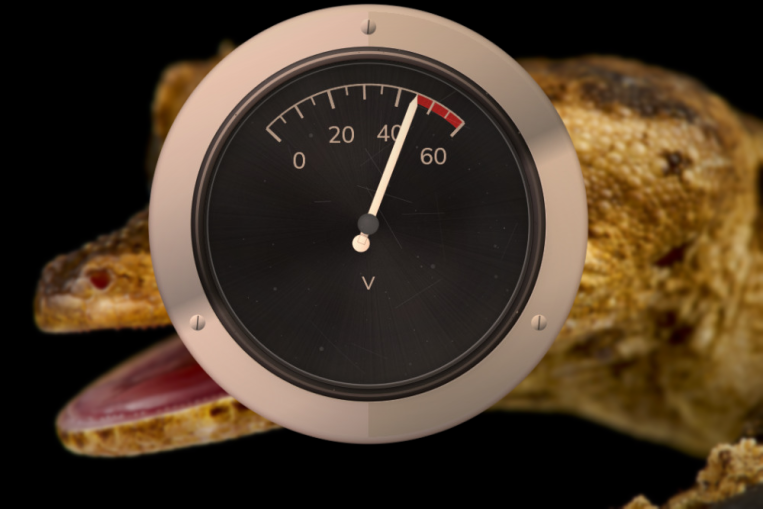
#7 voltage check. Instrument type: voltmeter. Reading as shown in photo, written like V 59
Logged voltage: V 45
